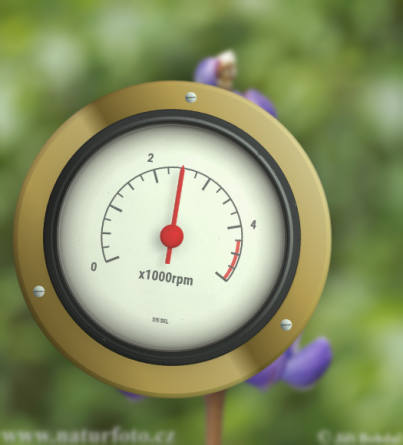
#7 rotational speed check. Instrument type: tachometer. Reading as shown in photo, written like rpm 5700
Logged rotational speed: rpm 2500
